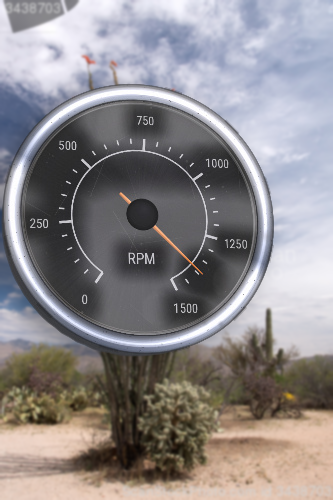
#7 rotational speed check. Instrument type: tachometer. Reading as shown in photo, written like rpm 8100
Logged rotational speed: rpm 1400
